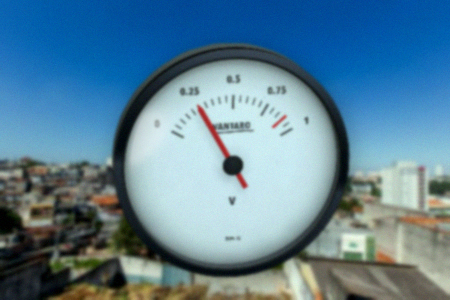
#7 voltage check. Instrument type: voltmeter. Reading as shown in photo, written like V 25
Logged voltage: V 0.25
